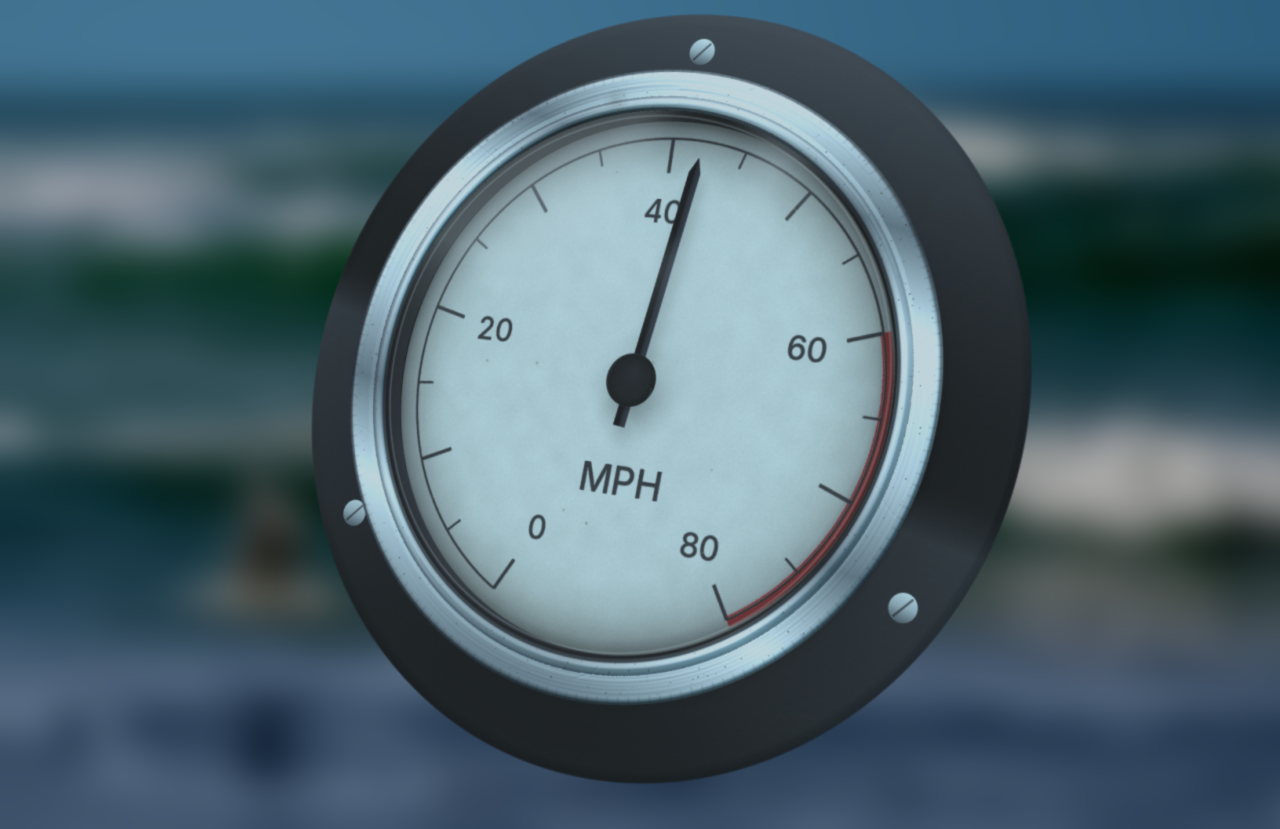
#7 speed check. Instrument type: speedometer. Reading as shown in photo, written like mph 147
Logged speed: mph 42.5
